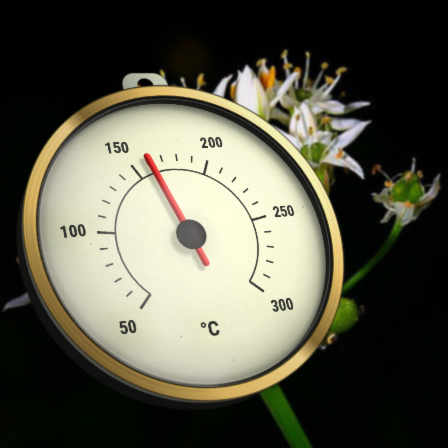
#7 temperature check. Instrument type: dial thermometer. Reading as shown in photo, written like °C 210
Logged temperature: °C 160
